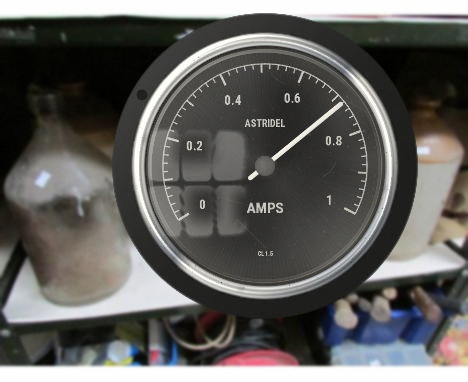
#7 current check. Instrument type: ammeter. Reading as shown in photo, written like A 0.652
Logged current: A 0.72
